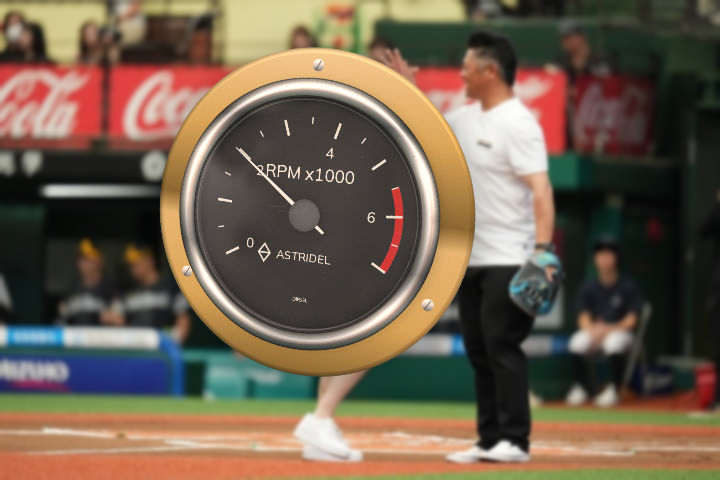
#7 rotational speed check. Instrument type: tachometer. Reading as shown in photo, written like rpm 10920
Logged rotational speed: rpm 2000
